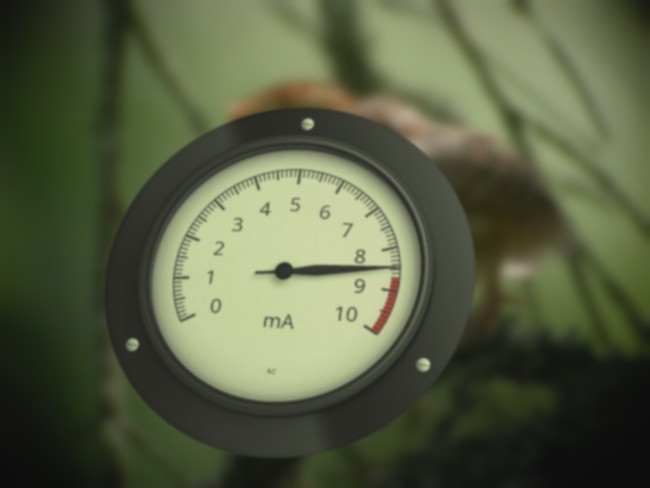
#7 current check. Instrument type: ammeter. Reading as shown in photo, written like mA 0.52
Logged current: mA 8.5
